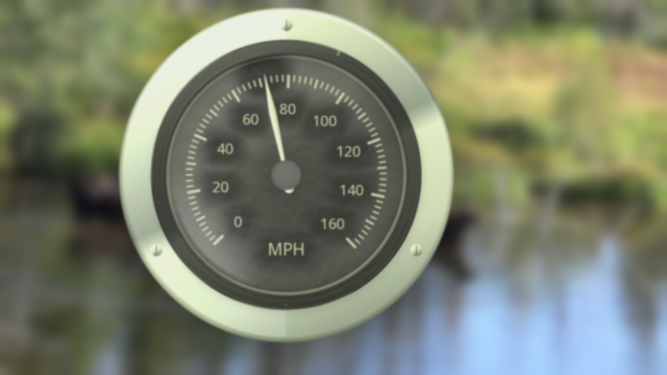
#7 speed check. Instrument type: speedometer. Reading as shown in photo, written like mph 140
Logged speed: mph 72
